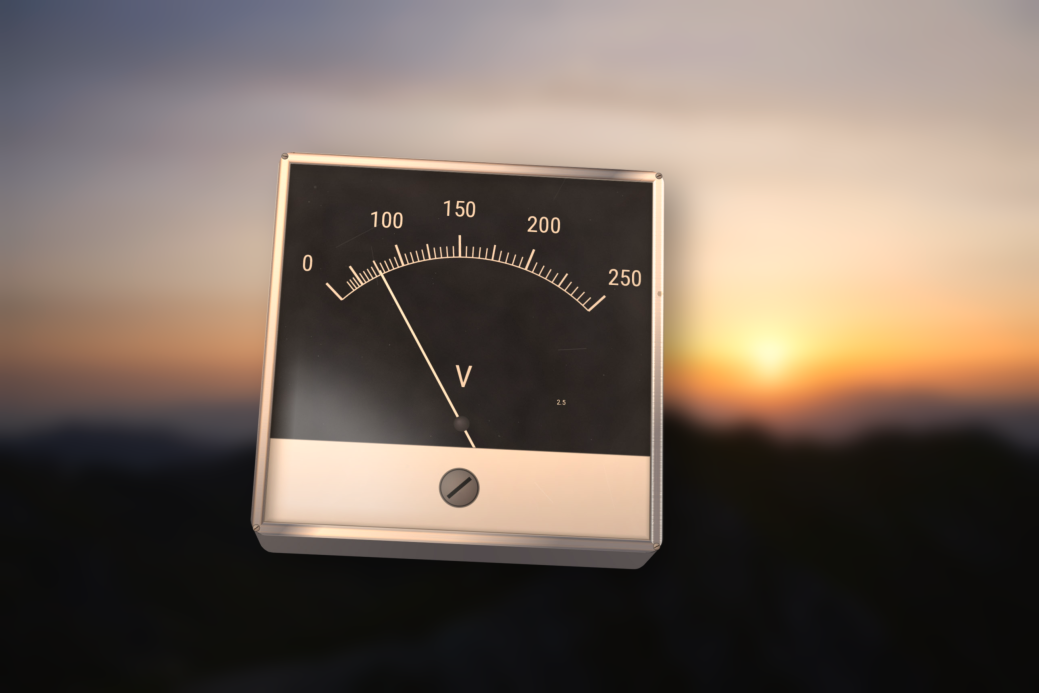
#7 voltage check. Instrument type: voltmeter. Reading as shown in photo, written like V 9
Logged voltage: V 75
